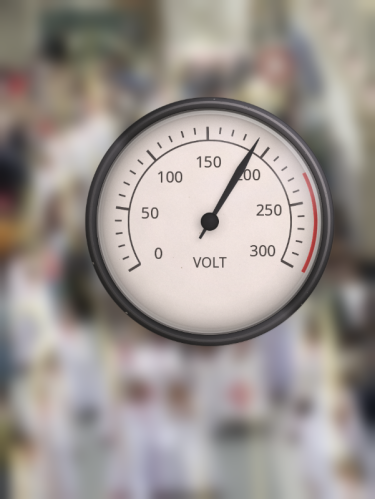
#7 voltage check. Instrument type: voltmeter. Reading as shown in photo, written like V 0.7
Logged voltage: V 190
